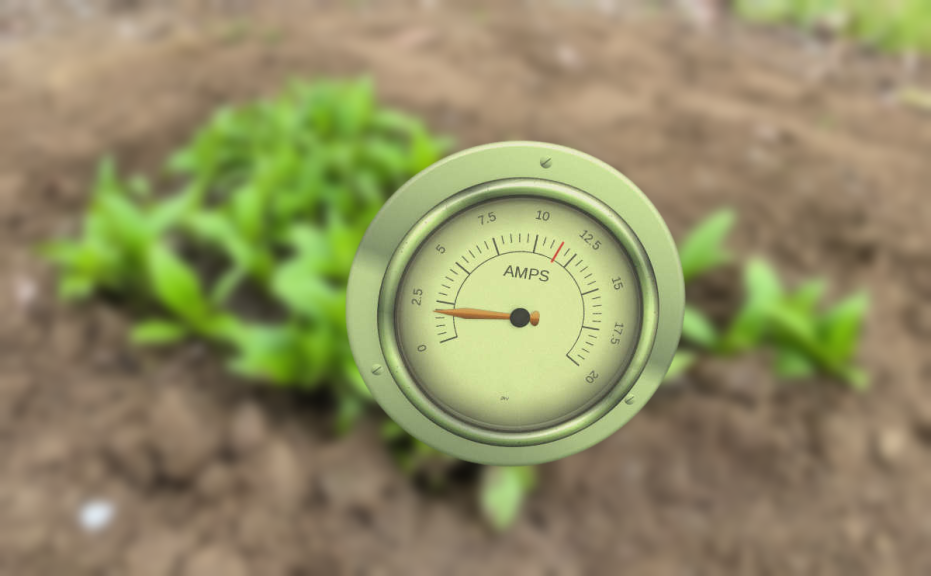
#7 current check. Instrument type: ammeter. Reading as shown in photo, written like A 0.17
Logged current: A 2
